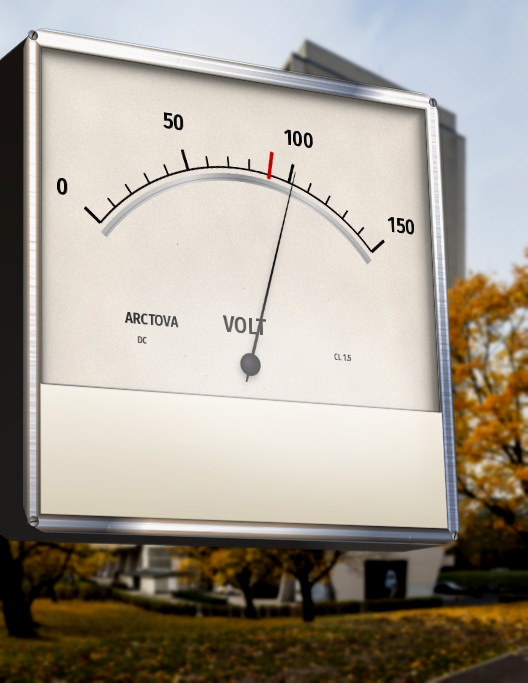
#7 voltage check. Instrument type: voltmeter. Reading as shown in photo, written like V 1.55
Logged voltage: V 100
